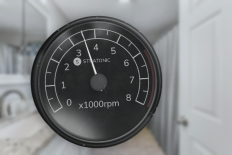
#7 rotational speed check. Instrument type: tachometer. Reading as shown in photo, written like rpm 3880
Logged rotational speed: rpm 3500
